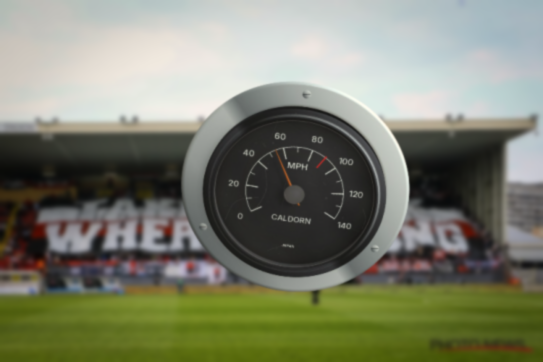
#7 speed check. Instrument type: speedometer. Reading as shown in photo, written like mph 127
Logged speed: mph 55
